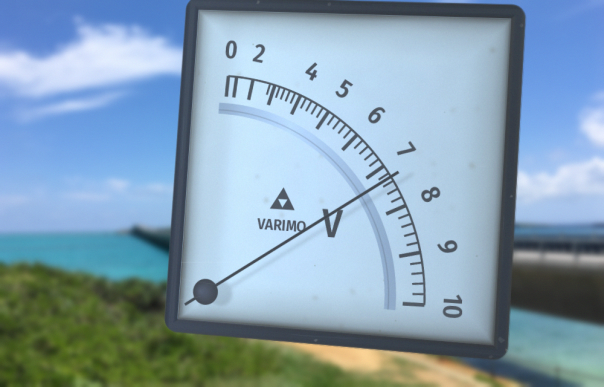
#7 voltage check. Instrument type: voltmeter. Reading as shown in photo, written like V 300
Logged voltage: V 7.3
